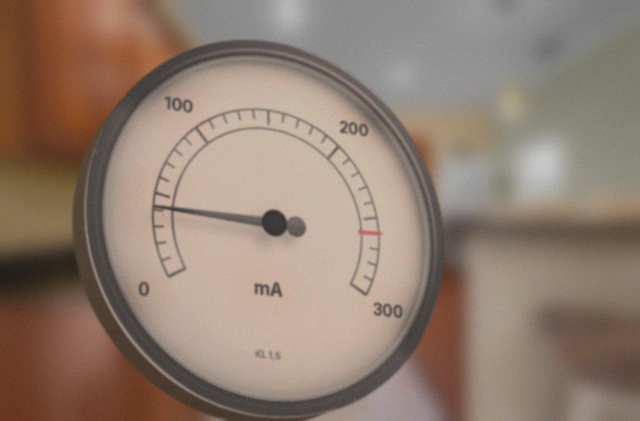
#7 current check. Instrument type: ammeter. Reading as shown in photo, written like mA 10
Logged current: mA 40
